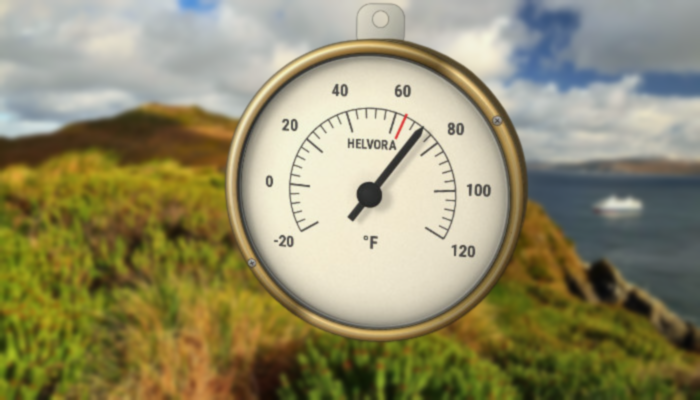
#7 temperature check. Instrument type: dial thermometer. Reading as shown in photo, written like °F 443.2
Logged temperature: °F 72
